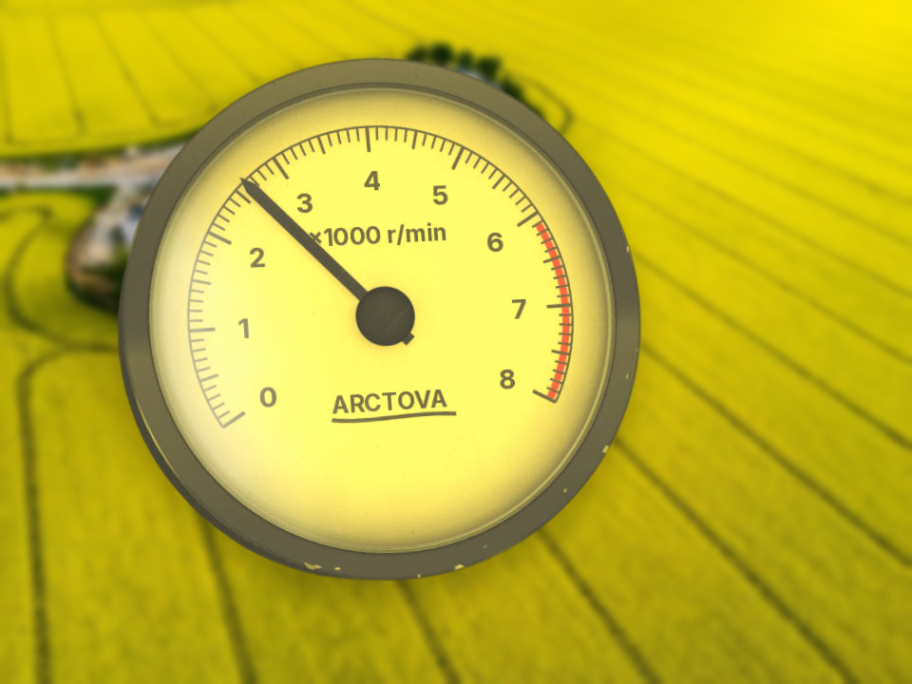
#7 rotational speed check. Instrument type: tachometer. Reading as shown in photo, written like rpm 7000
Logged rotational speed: rpm 2600
